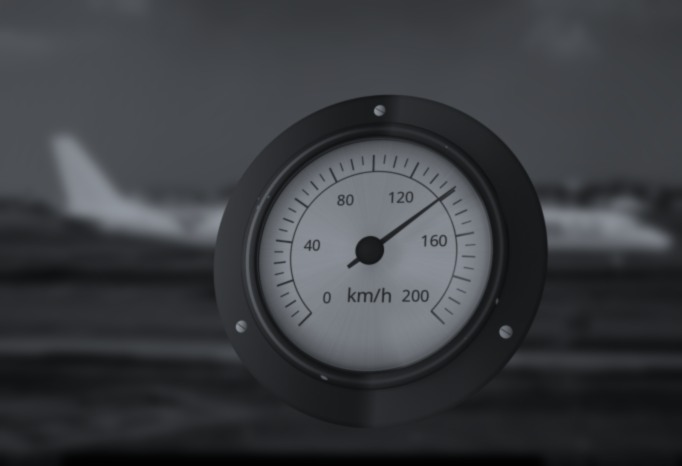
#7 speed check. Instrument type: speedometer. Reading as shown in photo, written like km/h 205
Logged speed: km/h 140
